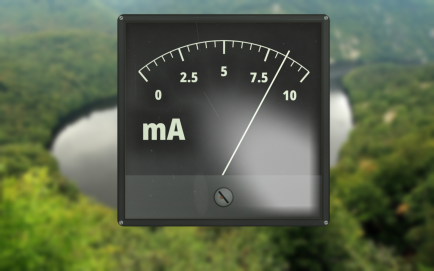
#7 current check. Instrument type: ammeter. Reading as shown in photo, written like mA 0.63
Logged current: mA 8.5
